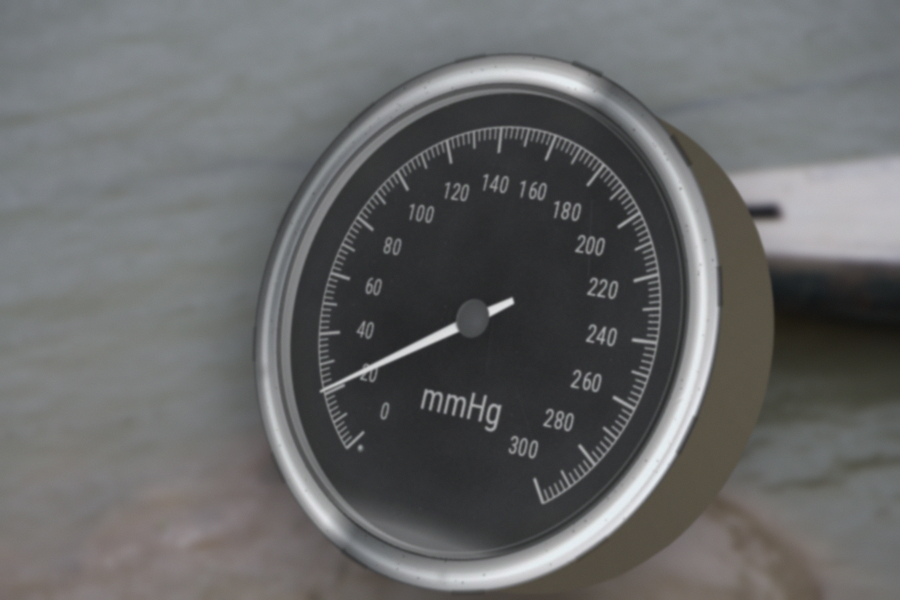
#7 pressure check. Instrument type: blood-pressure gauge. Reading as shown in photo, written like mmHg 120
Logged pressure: mmHg 20
